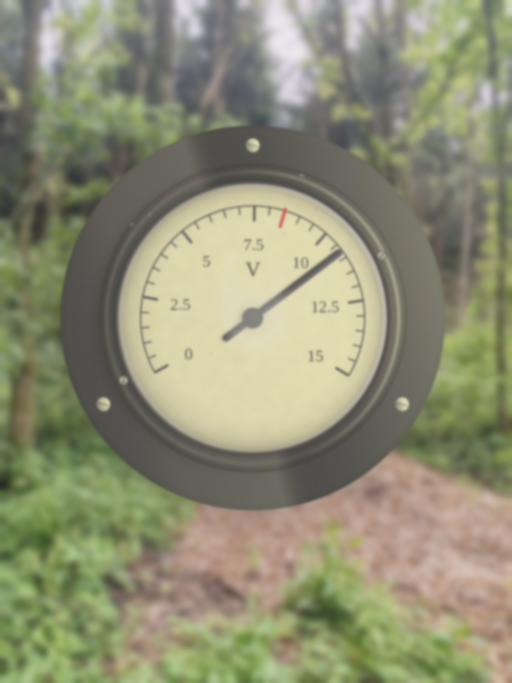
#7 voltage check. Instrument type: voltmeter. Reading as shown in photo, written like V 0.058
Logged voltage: V 10.75
